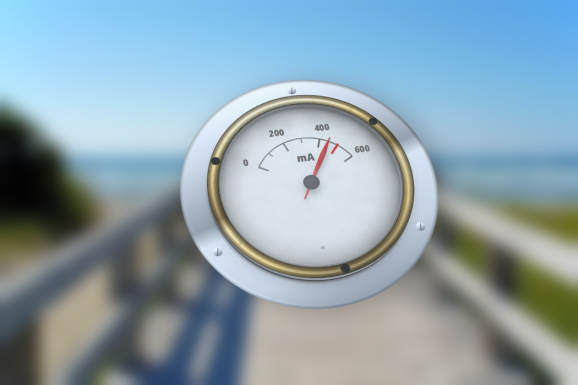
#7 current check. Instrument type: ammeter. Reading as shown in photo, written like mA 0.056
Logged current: mA 450
